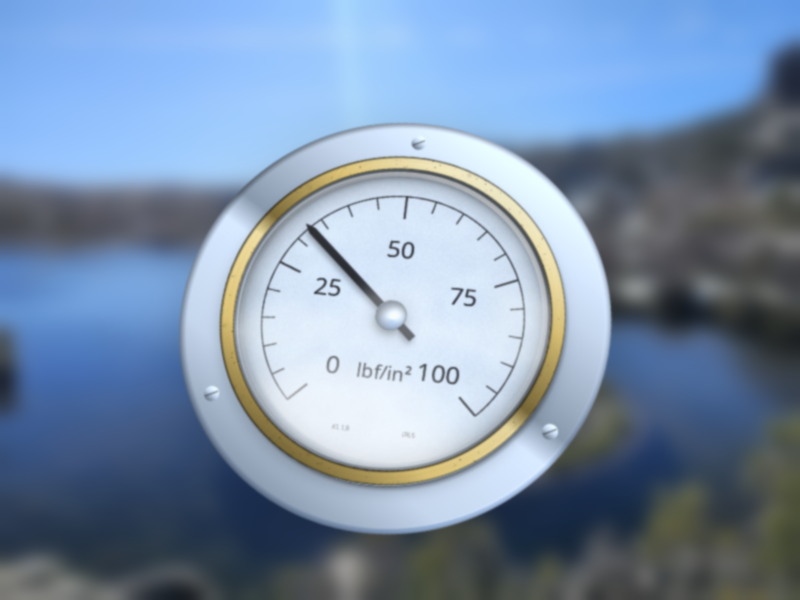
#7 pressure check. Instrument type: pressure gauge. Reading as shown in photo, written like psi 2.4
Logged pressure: psi 32.5
